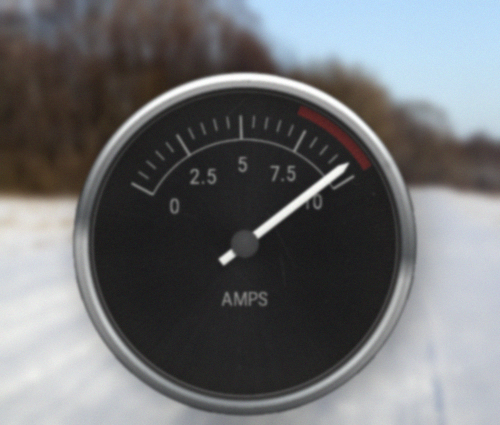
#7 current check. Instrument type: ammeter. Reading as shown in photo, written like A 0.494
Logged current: A 9.5
